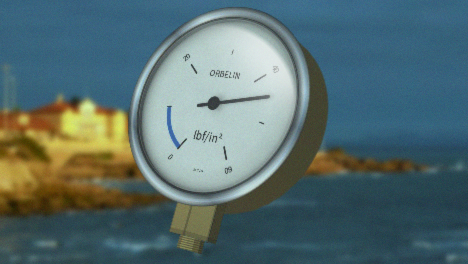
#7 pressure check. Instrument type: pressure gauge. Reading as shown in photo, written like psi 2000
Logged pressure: psi 45
